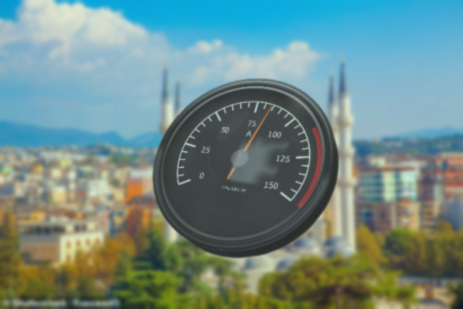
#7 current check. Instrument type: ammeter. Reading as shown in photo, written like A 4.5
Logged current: A 85
